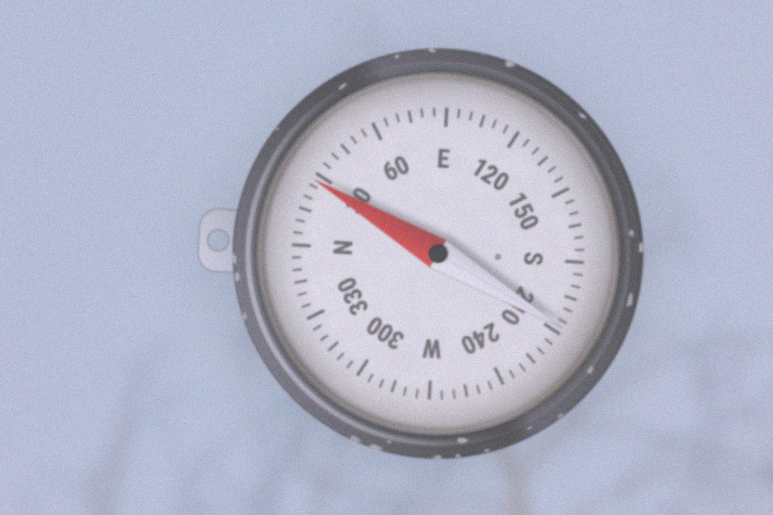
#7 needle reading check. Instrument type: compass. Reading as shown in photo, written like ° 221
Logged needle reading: ° 27.5
